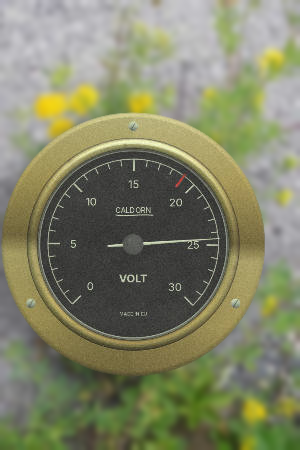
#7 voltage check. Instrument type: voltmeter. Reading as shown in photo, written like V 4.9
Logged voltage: V 24.5
